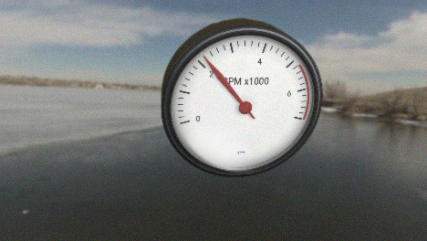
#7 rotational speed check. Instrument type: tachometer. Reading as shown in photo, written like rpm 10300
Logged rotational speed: rpm 2200
